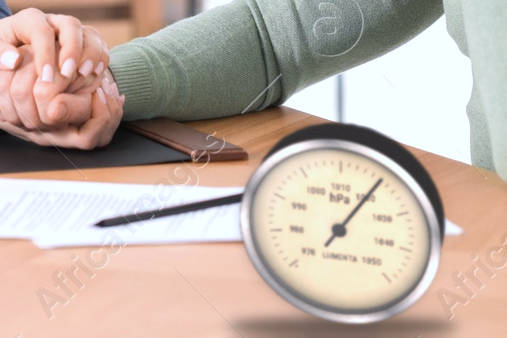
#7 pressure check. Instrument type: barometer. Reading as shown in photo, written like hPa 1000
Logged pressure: hPa 1020
